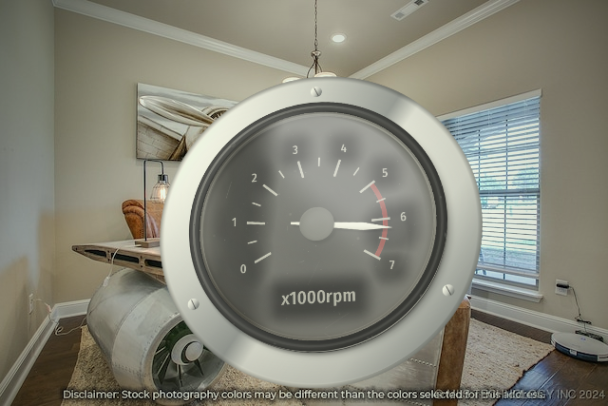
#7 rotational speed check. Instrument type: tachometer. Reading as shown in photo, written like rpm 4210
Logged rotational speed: rpm 6250
